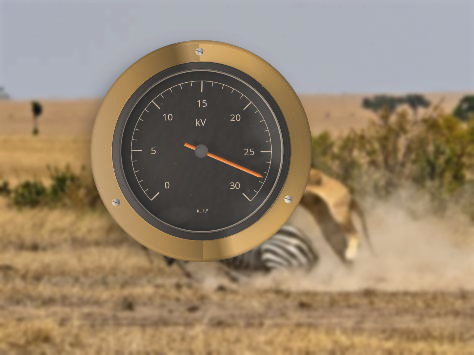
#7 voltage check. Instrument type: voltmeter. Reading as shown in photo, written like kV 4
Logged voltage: kV 27.5
